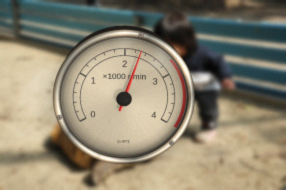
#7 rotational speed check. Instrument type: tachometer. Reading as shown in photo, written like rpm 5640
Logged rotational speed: rpm 2300
